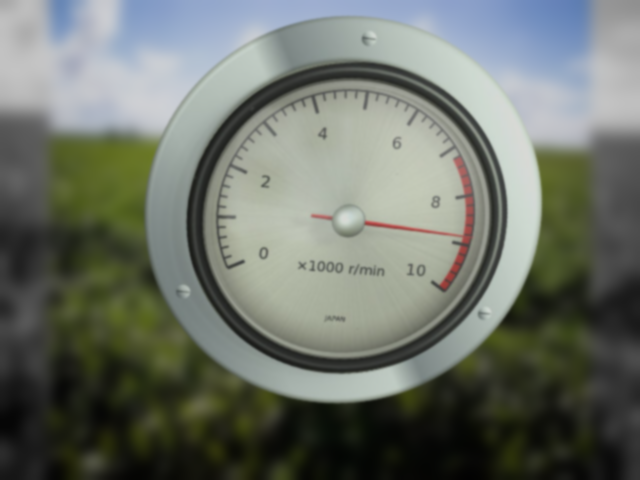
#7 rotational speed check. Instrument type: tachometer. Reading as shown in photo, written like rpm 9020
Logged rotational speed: rpm 8800
